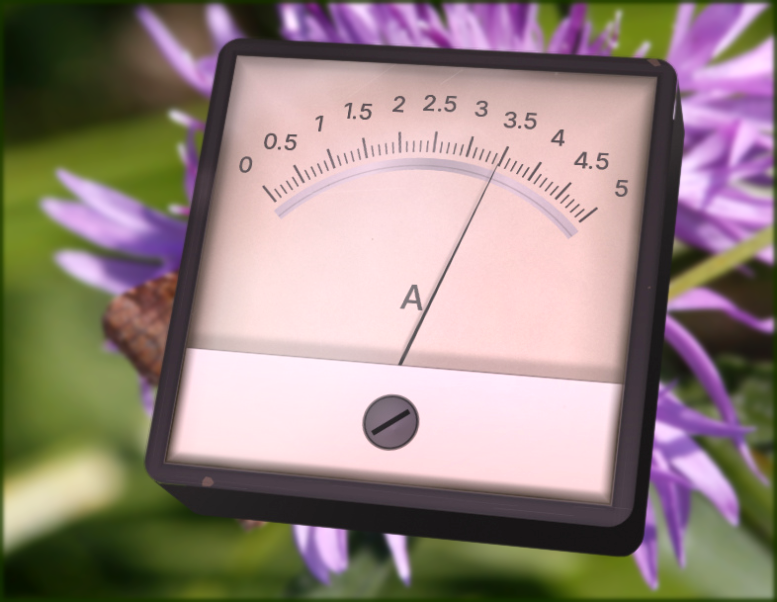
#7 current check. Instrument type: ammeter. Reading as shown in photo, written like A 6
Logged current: A 3.5
